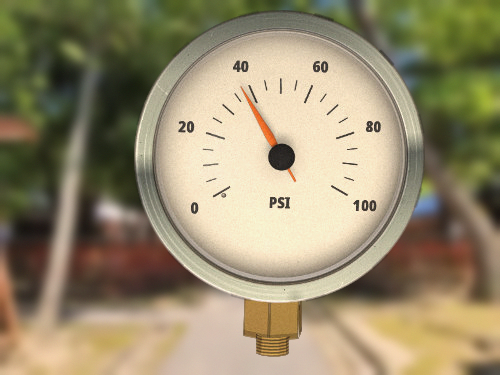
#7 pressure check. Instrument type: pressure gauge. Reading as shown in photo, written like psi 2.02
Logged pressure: psi 37.5
